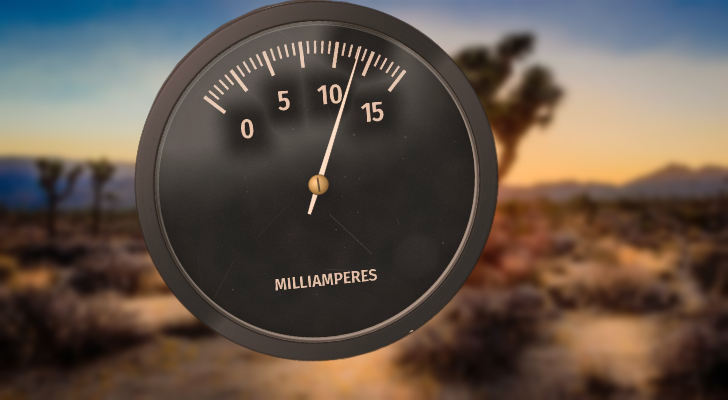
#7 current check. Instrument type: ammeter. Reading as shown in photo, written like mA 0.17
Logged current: mA 11.5
